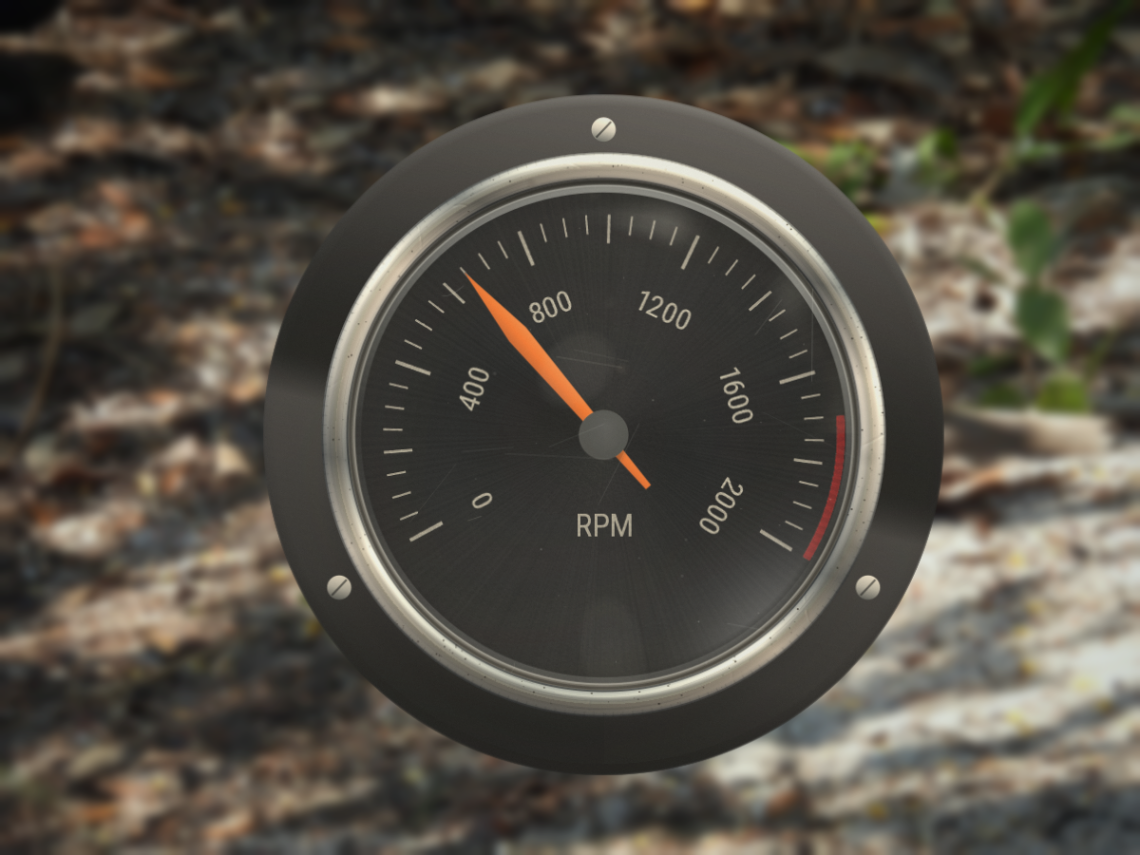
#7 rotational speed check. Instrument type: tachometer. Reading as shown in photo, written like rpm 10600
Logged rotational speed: rpm 650
